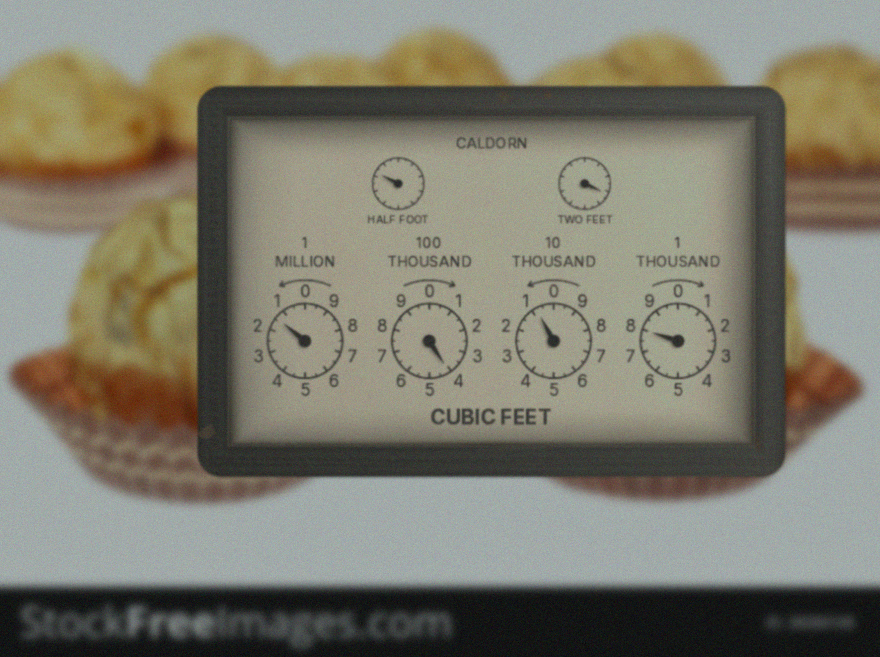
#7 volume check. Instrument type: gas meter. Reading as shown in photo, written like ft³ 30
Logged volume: ft³ 140800
